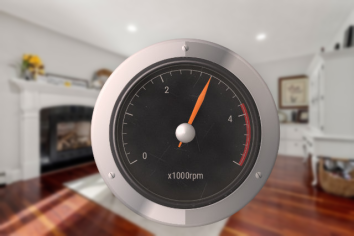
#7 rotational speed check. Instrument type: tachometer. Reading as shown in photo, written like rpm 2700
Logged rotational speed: rpm 3000
